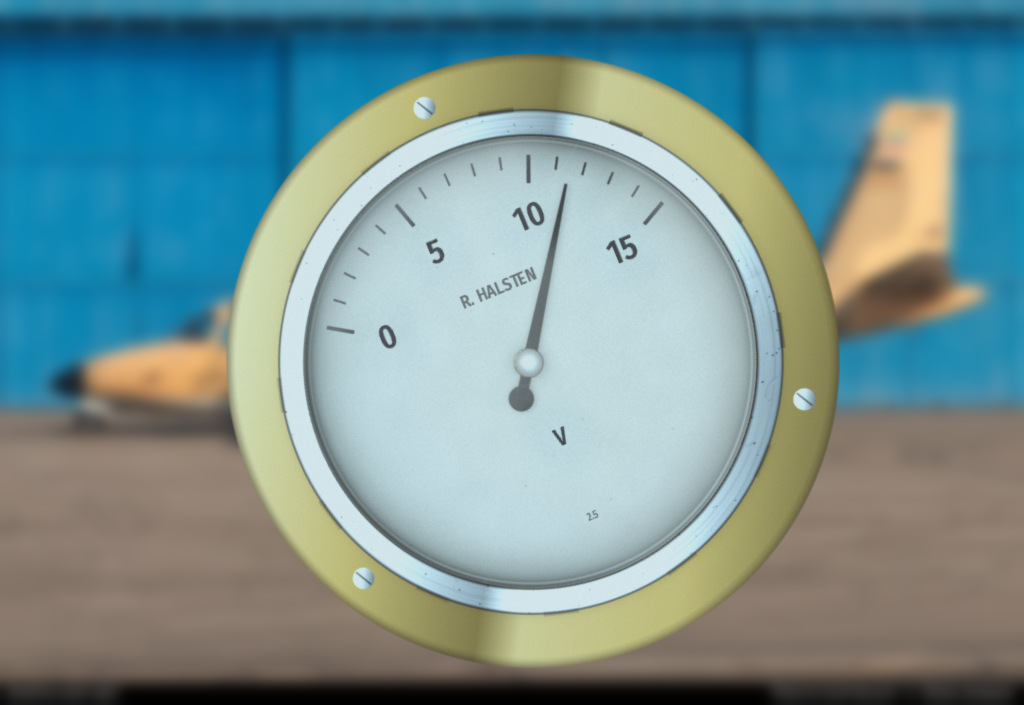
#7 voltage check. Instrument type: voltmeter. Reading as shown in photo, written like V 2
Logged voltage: V 11.5
